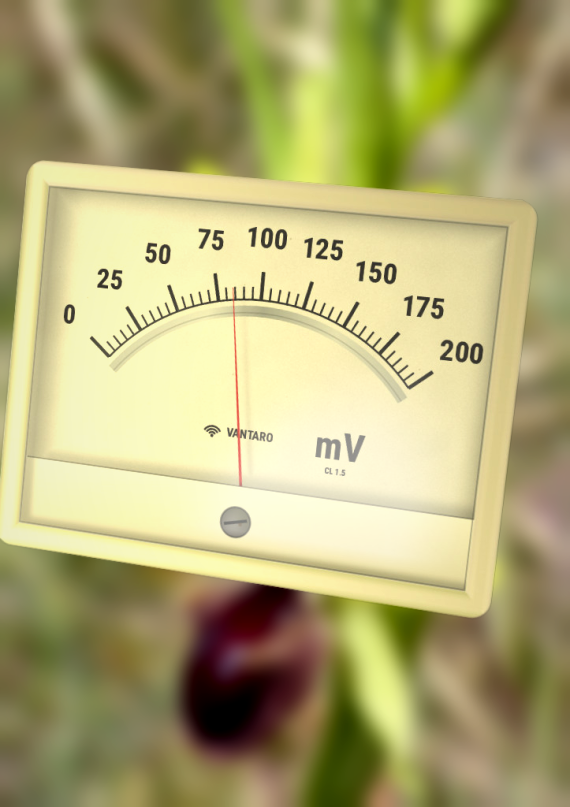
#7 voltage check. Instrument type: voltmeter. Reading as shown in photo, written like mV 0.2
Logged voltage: mV 85
